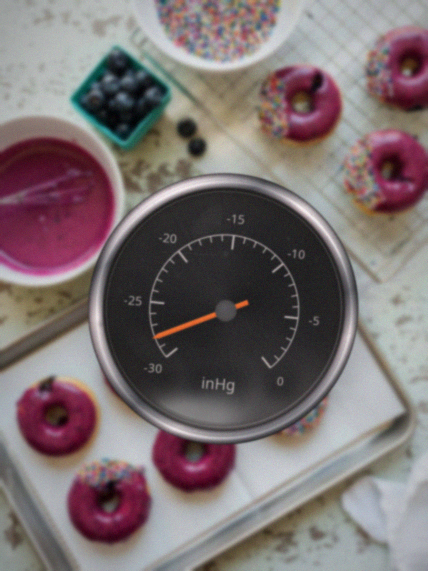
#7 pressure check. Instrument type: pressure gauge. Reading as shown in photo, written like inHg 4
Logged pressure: inHg -28
